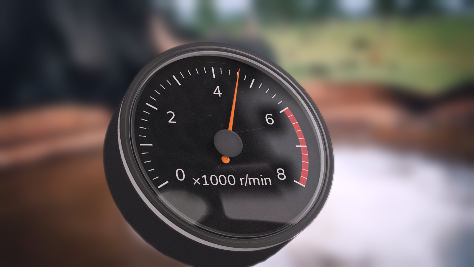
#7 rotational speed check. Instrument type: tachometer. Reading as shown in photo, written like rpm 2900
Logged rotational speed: rpm 4600
